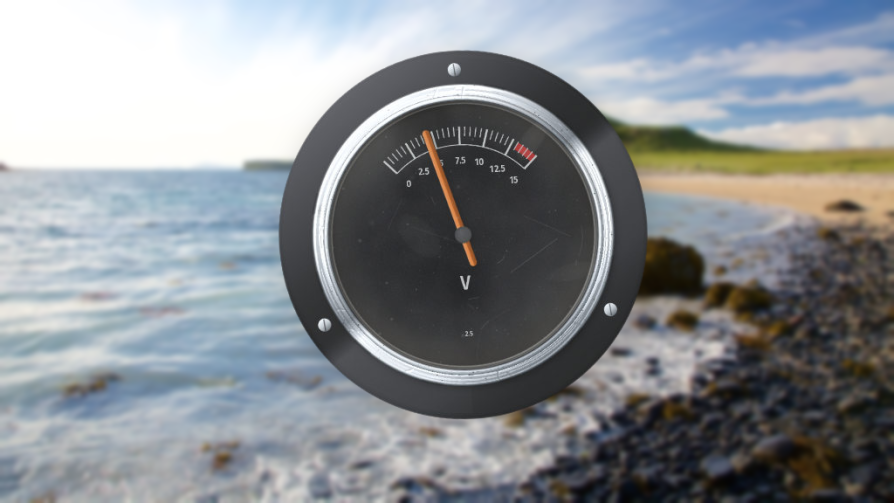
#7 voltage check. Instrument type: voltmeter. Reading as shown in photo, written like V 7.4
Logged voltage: V 4.5
